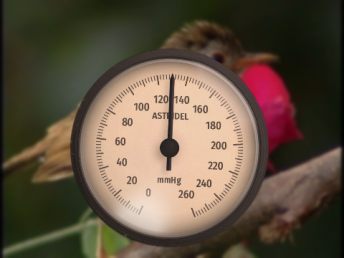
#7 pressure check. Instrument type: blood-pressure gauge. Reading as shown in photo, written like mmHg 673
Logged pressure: mmHg 130
